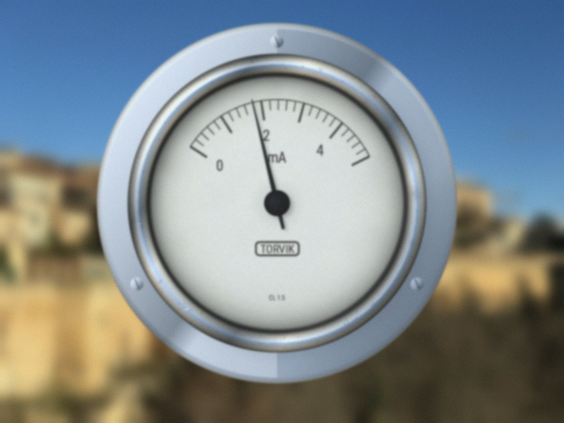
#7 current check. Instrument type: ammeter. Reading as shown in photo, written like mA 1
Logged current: mA 1.8
